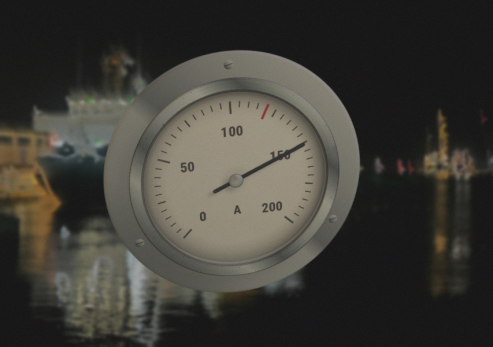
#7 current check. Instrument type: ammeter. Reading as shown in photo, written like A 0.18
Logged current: A 150
